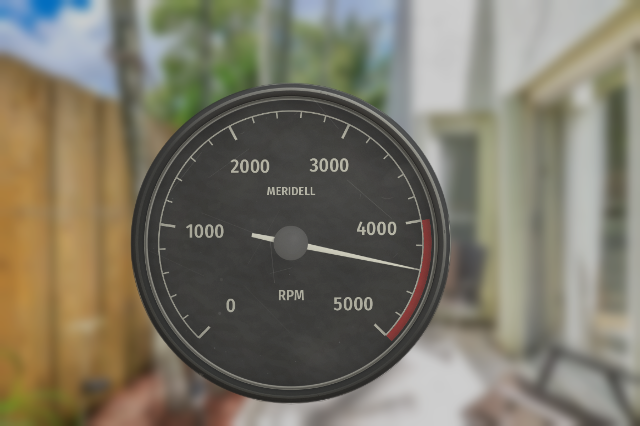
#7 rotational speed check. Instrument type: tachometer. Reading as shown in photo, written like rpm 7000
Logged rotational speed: rpm 4400
